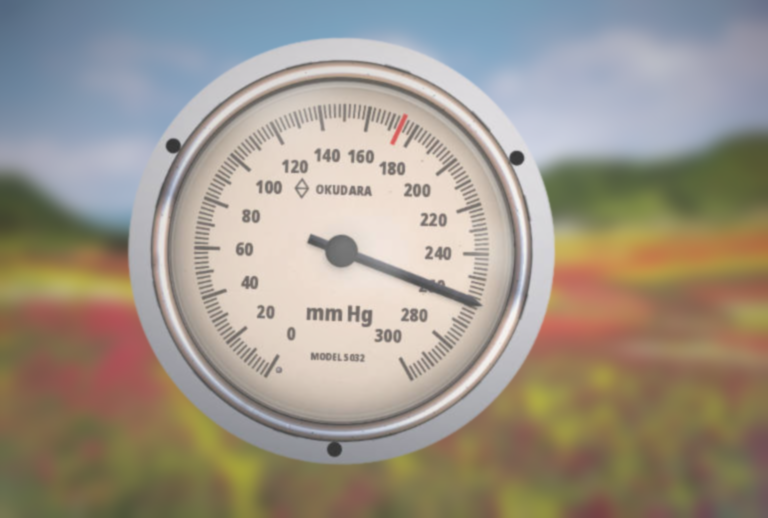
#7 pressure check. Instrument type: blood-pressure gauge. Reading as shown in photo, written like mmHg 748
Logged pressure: mmHg 260
